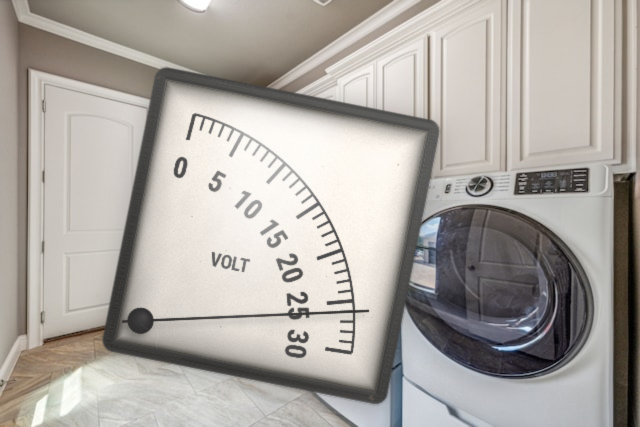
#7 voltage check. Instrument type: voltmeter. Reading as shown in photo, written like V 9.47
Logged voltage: V 26
